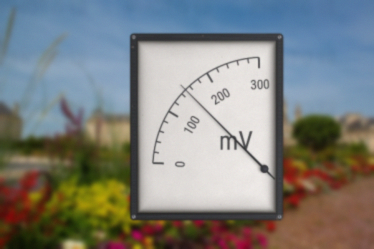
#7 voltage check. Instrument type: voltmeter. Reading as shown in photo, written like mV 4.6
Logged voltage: mV 150
